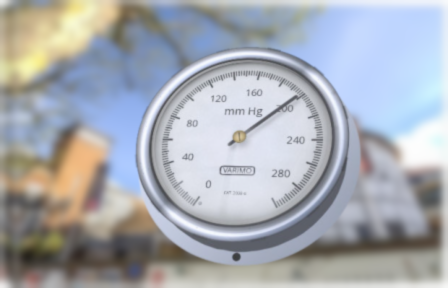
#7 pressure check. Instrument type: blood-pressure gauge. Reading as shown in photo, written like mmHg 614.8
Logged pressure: mmHg 200
